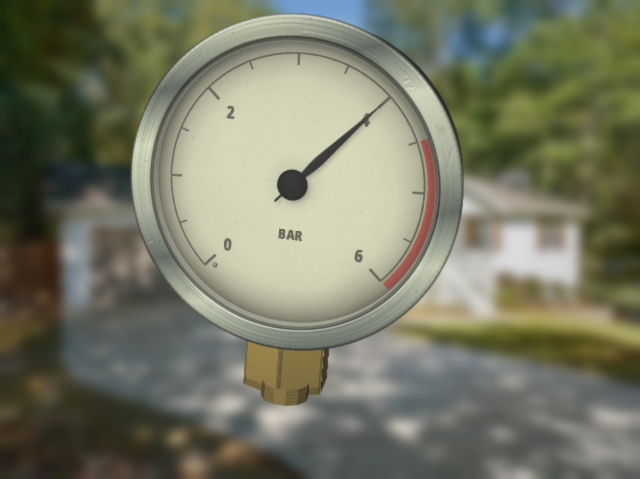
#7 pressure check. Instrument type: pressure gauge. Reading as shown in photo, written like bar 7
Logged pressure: bar 4
